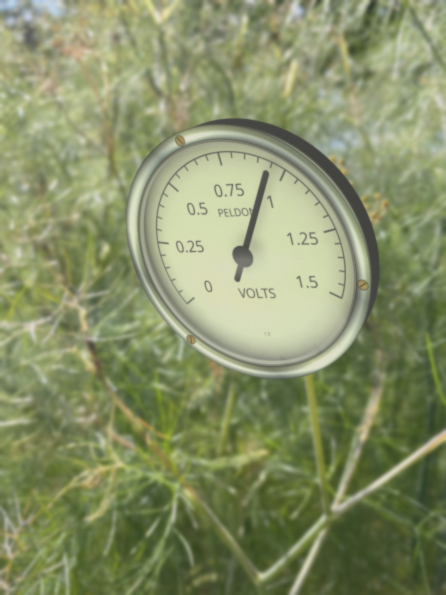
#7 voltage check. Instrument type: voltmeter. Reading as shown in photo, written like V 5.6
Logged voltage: V 0.95
